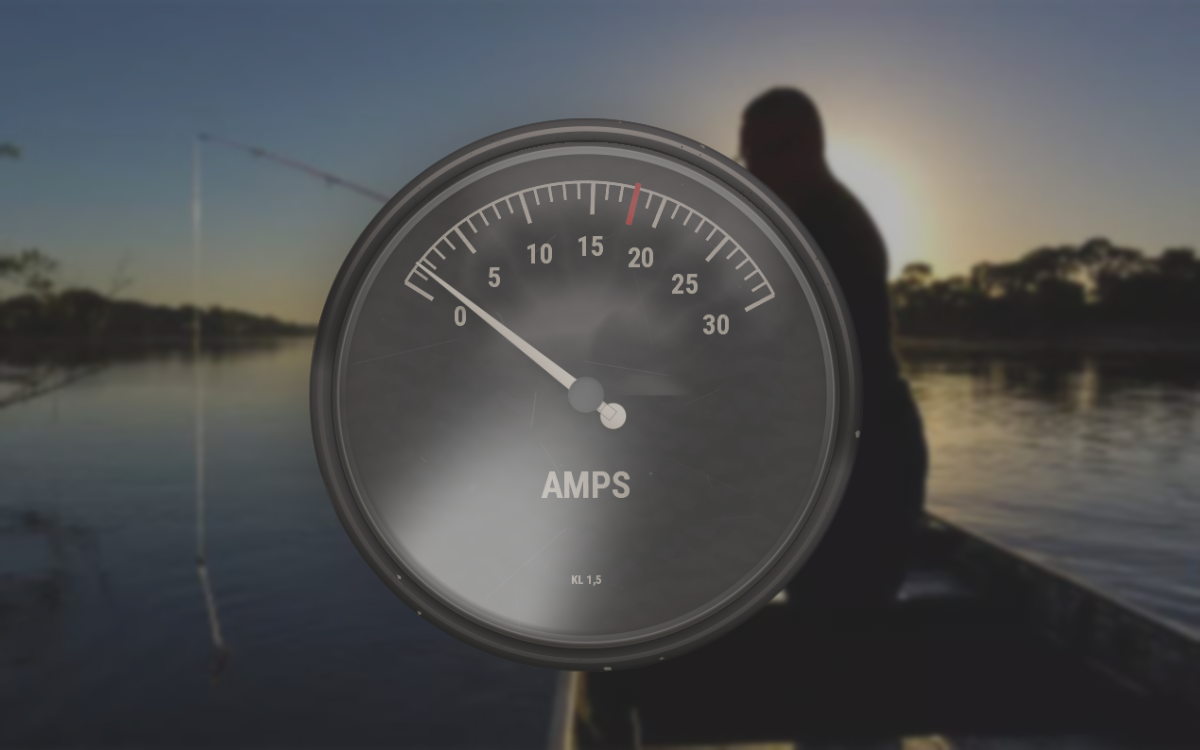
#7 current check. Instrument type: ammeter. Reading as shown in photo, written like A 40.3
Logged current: A 1.5
